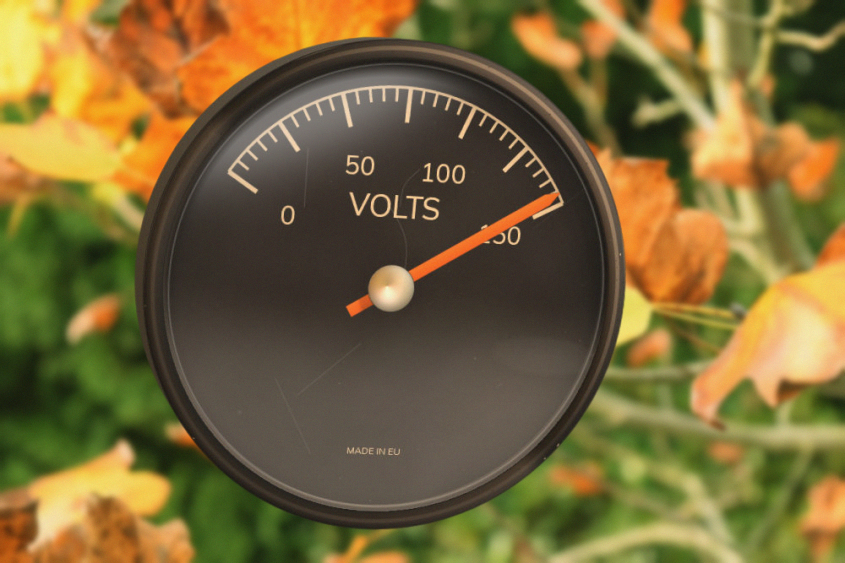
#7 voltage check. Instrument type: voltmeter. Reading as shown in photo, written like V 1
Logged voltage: V 145
